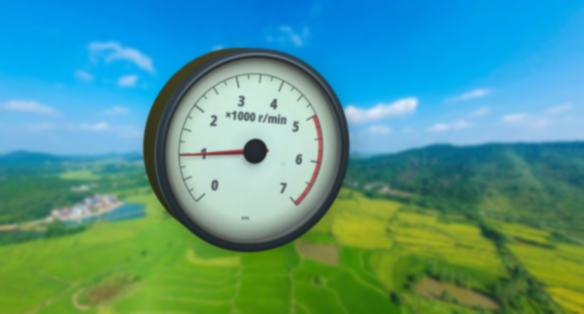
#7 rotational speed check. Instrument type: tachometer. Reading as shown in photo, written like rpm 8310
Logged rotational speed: rpm 1000
